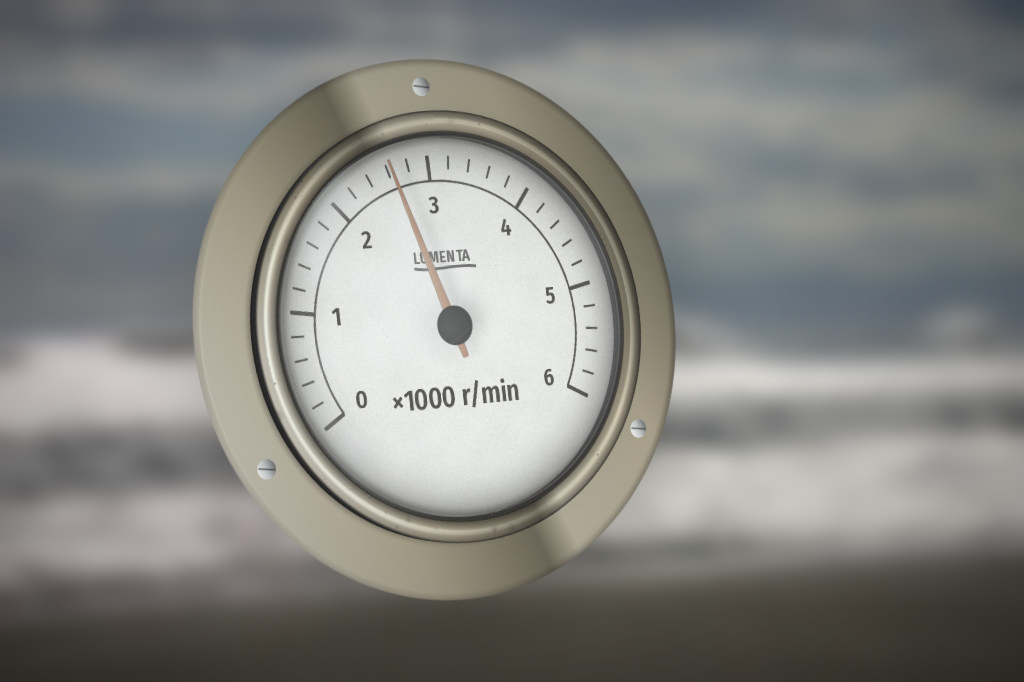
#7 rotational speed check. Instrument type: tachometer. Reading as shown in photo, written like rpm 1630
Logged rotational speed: rpm 2600
